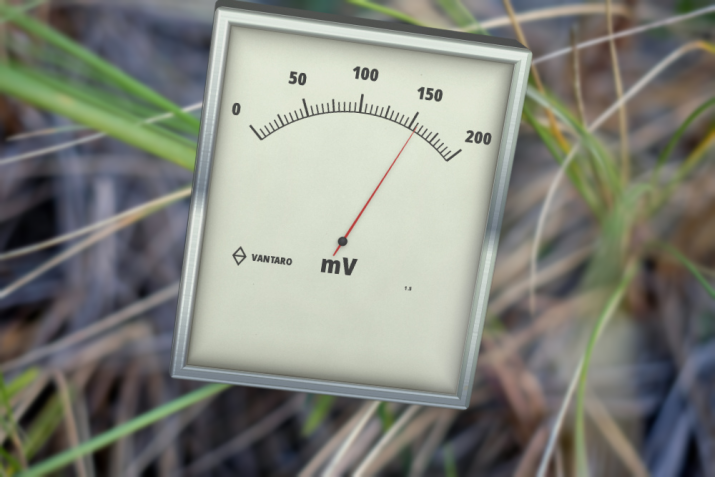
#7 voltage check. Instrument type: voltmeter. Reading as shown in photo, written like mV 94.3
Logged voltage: mV 155
